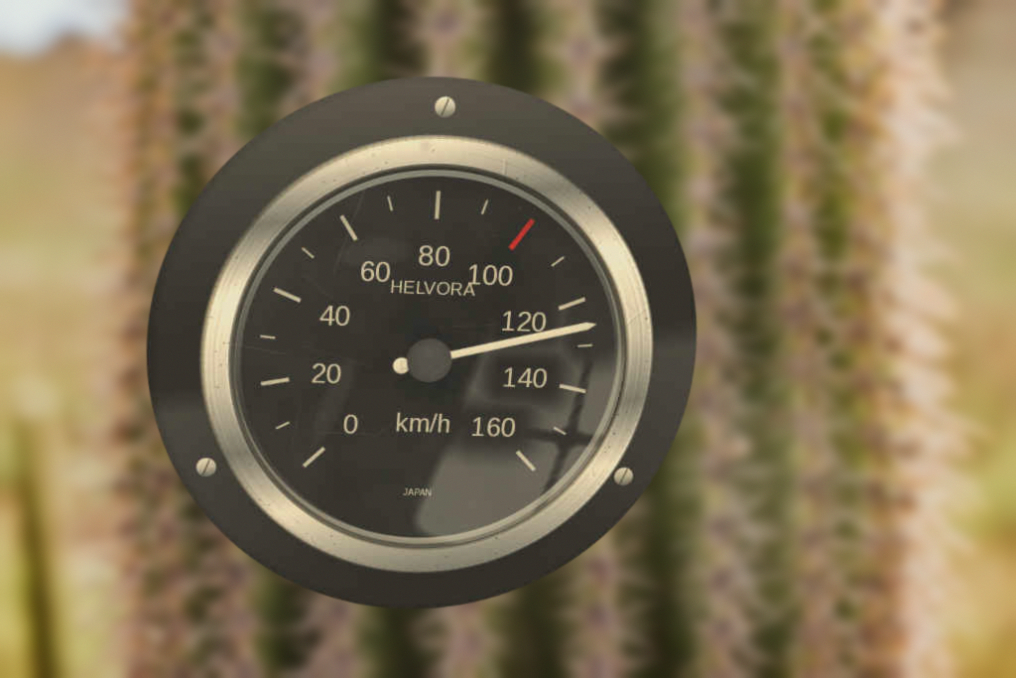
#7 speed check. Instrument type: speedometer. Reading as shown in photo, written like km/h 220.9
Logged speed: km/h 125
